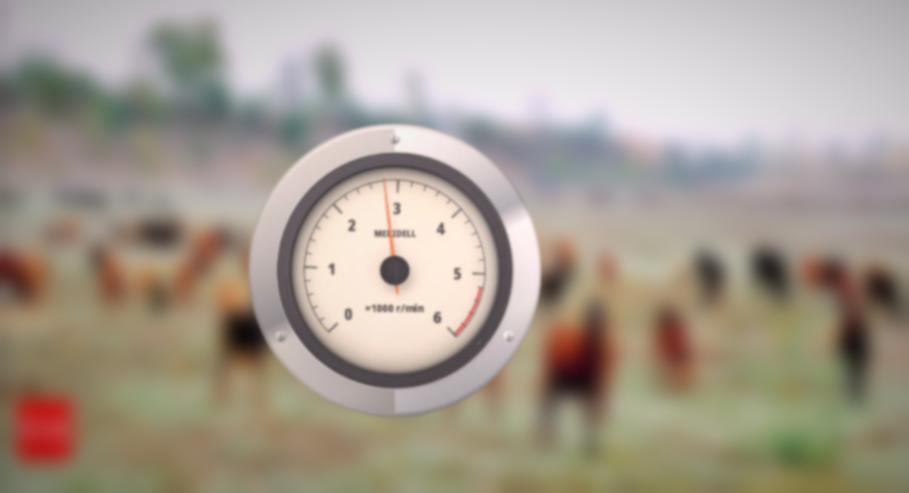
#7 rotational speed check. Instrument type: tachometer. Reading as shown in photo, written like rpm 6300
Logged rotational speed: rpm 2800
